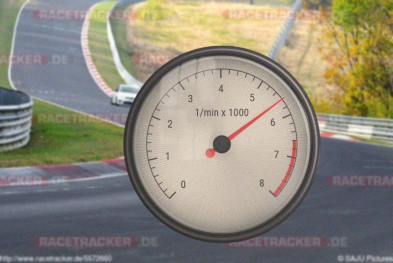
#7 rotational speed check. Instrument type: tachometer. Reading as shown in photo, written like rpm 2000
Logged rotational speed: rpm 5600
